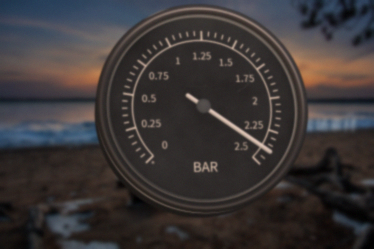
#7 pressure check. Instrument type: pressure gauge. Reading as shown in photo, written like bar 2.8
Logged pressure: bar 2.4
